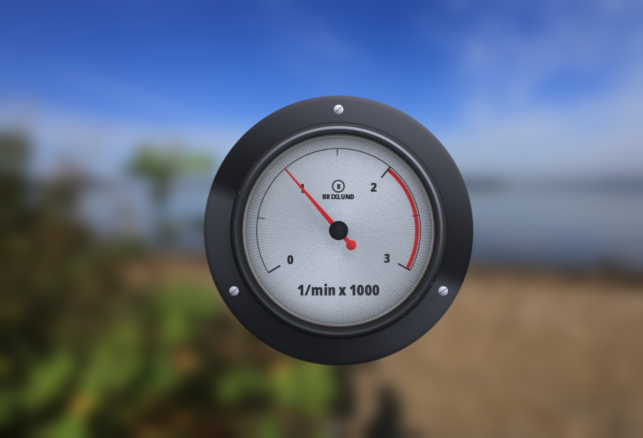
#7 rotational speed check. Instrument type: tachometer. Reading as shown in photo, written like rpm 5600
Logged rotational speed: rpm 1000
